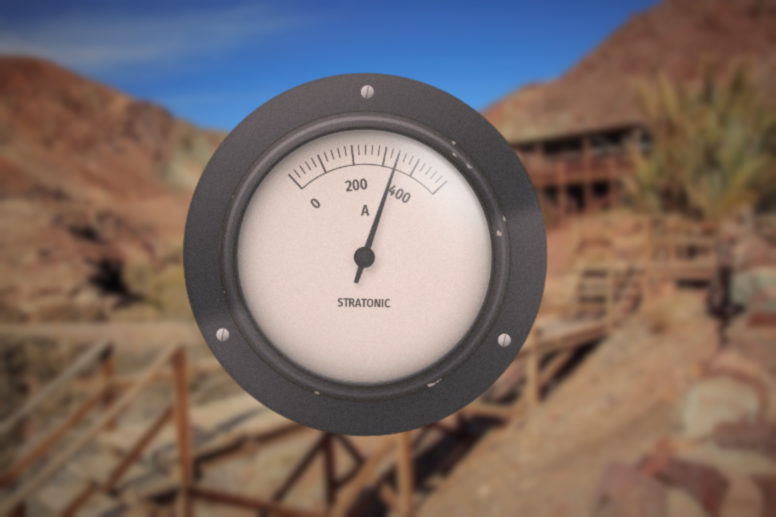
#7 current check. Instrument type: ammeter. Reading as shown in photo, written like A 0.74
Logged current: A 340
